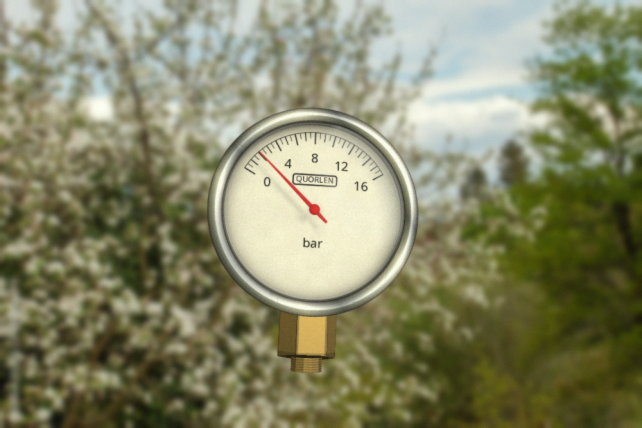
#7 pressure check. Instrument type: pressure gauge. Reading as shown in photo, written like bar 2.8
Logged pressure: bar 2
